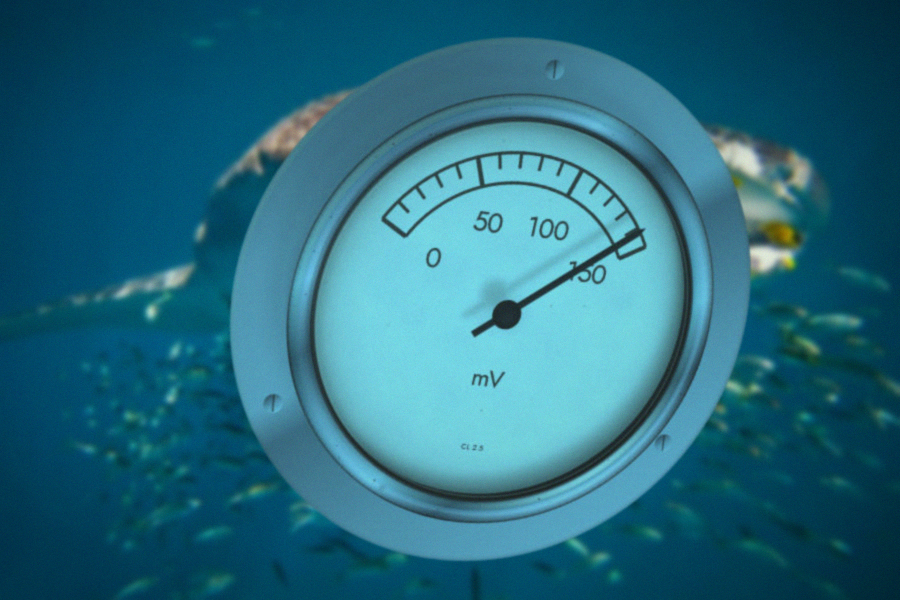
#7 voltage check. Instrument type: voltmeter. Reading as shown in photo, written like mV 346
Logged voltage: mV 140
